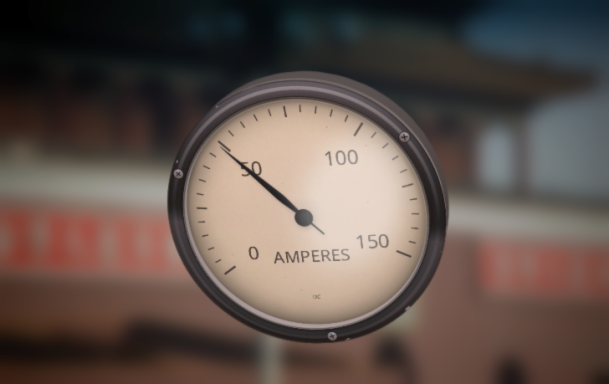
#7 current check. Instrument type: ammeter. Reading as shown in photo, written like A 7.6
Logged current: A 50
